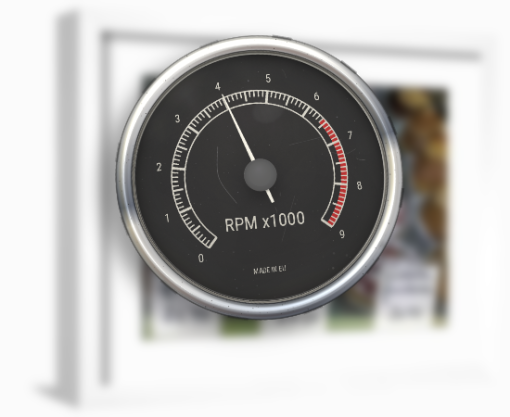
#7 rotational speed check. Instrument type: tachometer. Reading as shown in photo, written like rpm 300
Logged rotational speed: rpm 4000
